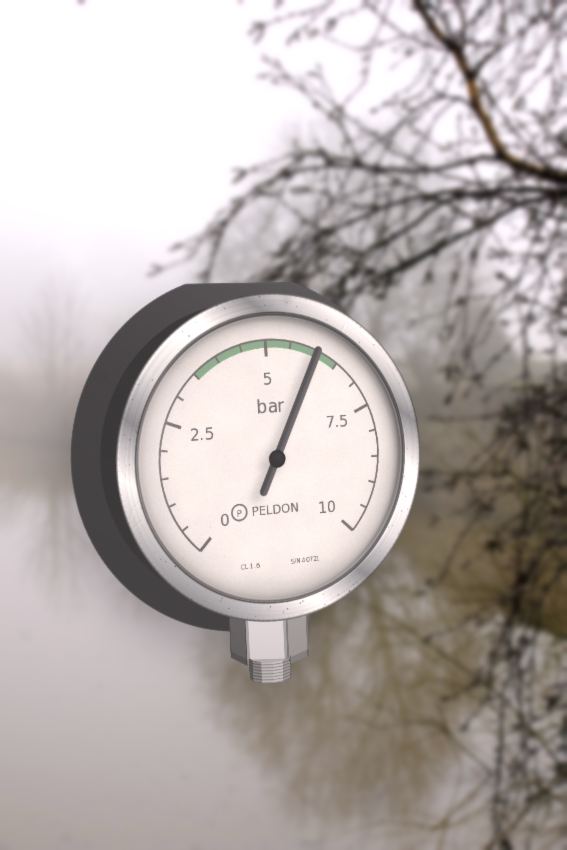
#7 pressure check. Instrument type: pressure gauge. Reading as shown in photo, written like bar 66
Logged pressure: bar 6
